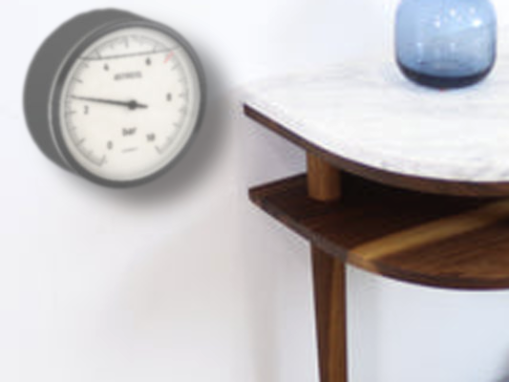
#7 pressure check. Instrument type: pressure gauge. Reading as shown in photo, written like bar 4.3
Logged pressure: bar 2.5
